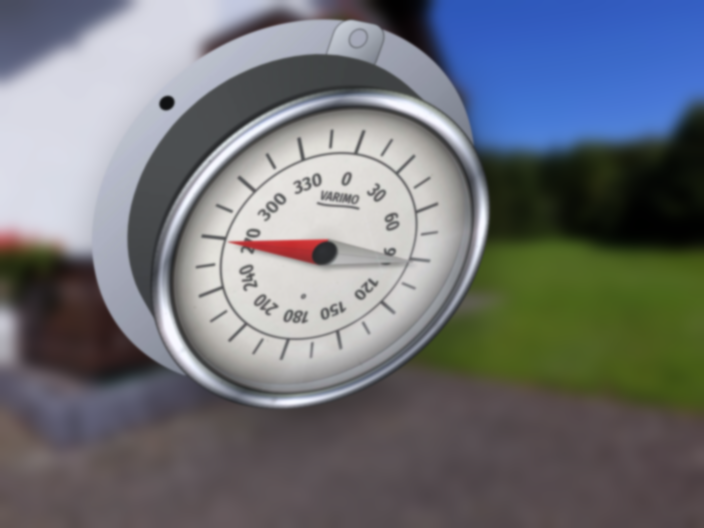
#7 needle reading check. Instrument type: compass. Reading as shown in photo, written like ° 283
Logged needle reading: ° 270
